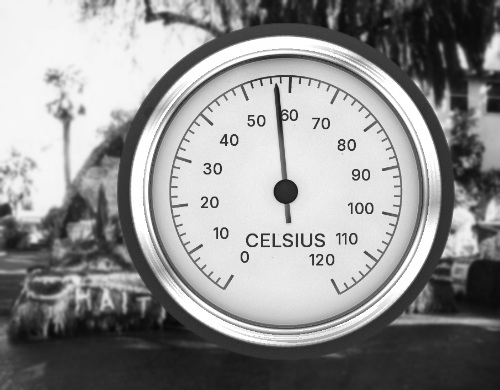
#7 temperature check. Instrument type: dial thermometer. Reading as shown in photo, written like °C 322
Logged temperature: °C 57
